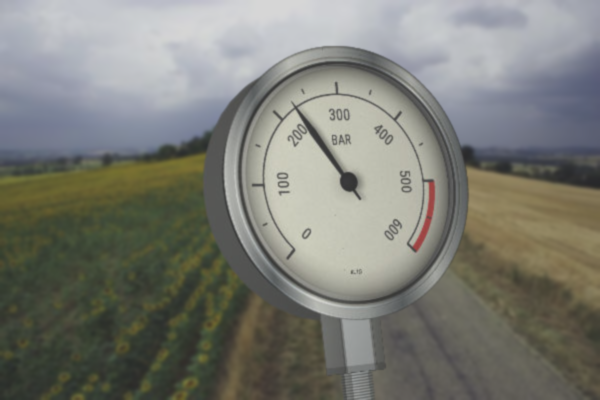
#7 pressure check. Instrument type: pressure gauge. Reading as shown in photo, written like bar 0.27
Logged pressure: bar 225
